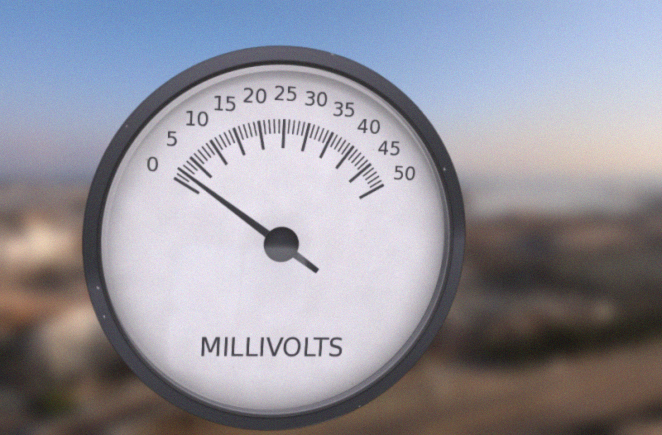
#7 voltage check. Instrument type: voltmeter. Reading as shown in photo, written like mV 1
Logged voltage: mV 2
